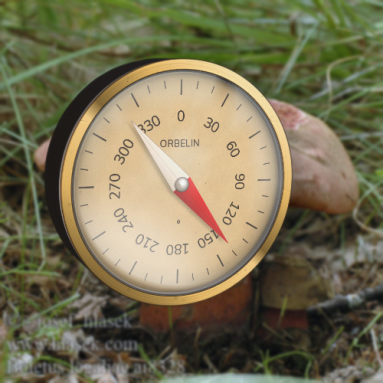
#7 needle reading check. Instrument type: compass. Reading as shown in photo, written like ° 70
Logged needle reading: ° 140
